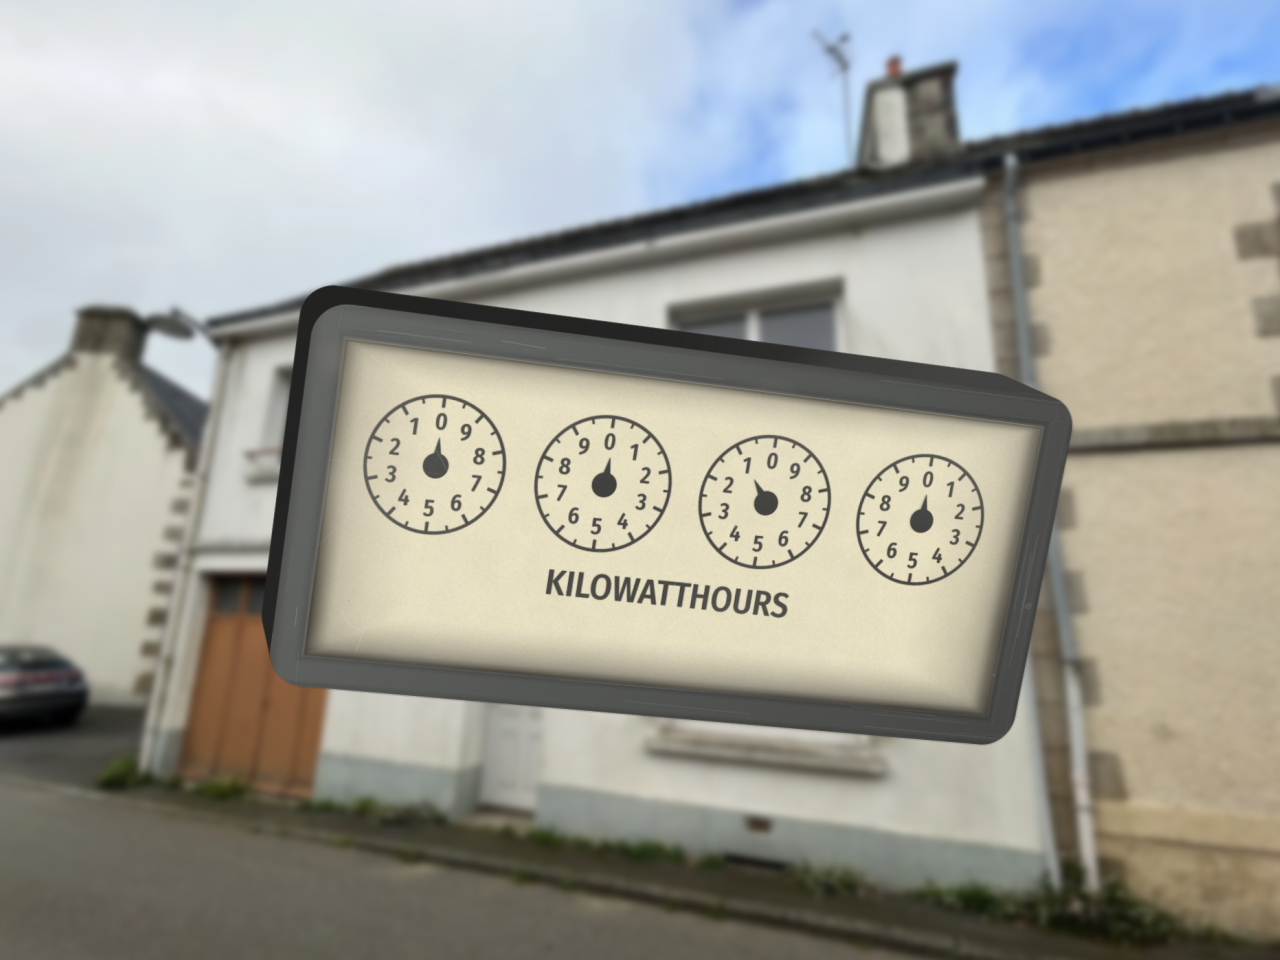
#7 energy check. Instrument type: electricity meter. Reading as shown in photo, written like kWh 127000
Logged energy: kWh 10
